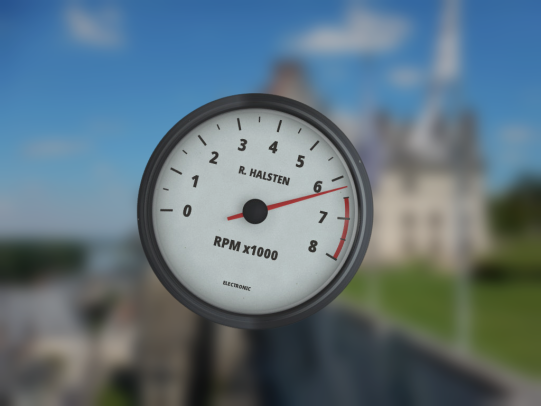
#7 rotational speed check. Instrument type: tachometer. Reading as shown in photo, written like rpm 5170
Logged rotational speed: rpm 6250
